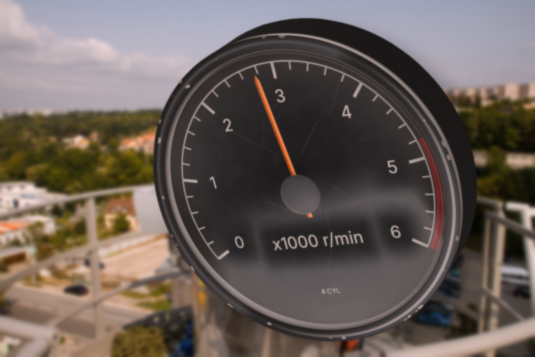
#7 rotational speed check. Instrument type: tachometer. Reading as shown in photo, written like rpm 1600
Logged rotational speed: rpm 2800
